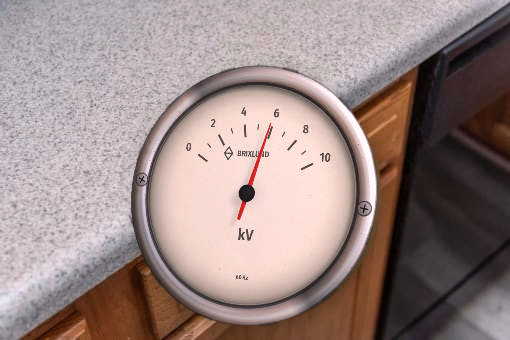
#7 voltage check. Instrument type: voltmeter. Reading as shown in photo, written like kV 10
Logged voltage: kV 6
